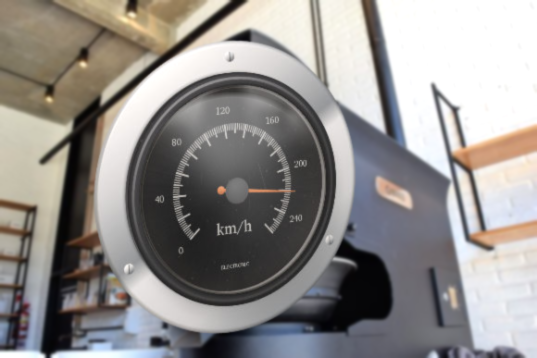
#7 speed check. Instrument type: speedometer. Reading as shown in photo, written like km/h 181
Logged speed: km/h 220
